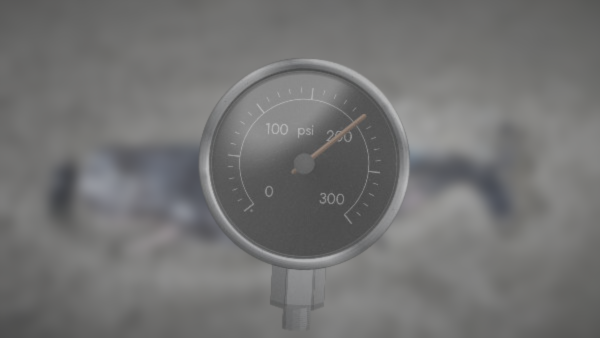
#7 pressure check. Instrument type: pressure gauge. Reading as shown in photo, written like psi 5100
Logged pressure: psi 200
